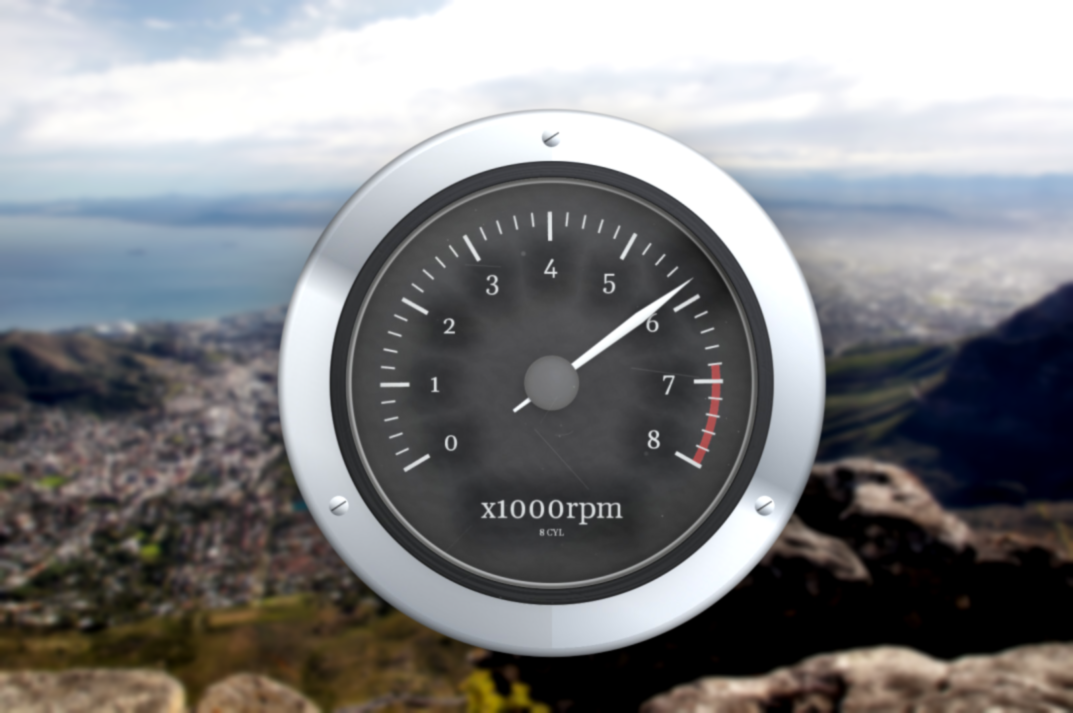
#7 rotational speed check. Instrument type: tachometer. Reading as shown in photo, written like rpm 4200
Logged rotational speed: rpm 5800
